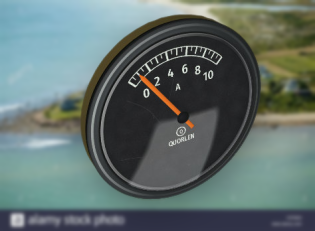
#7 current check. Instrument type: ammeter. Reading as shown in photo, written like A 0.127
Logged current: A 1
